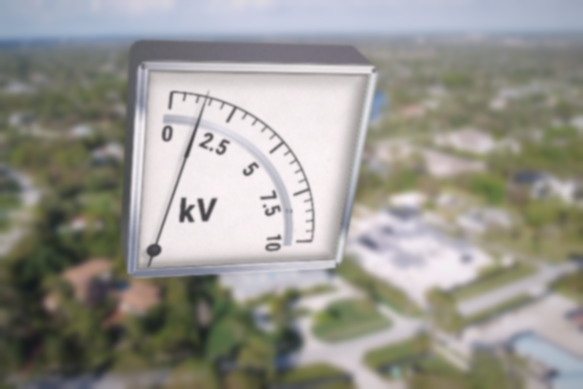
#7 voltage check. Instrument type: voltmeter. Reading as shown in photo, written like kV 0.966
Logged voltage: kV 1.25
